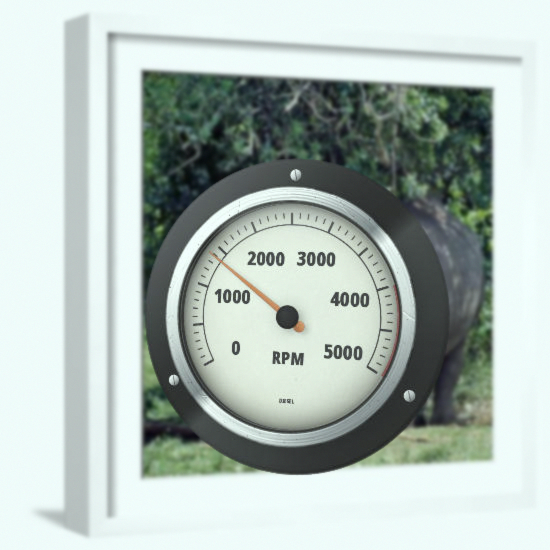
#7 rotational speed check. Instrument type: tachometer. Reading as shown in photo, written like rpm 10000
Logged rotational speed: rpm 1400
